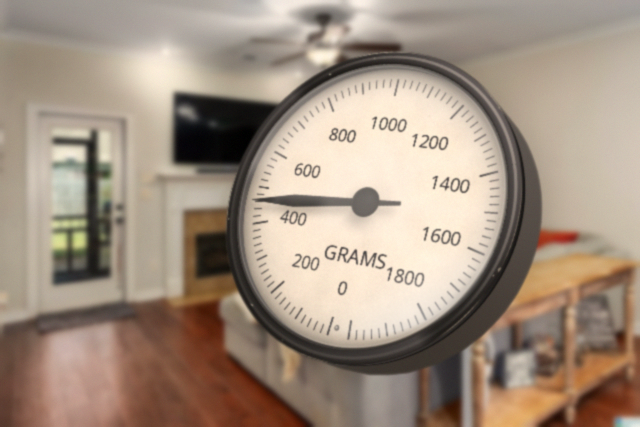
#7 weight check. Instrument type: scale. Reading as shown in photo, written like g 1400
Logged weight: g 460
